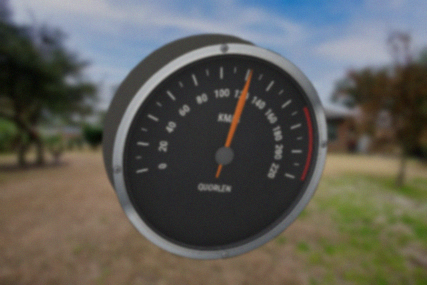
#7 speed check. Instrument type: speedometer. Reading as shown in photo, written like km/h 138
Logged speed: km/h 120
